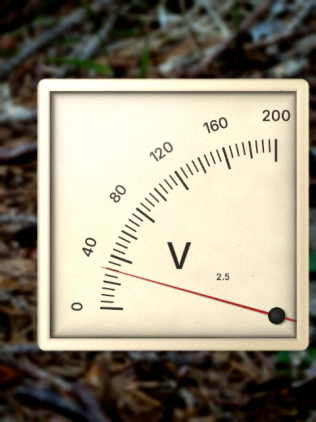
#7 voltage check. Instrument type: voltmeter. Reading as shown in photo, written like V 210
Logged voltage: V 30
